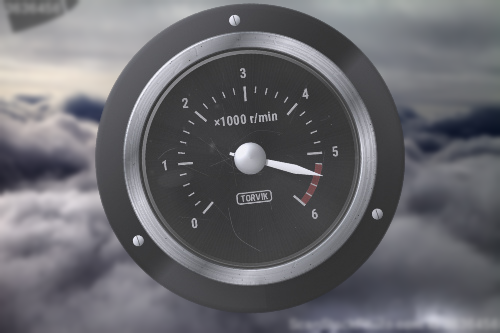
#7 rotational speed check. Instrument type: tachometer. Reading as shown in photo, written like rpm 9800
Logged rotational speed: rpm 5400
